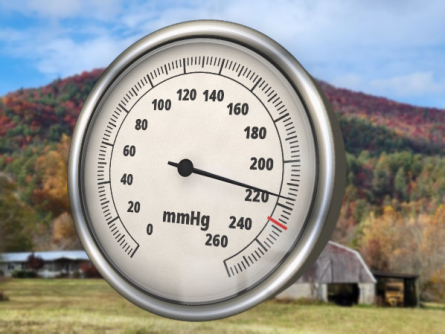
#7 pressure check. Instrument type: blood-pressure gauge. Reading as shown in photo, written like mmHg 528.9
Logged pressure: mmHg 216
